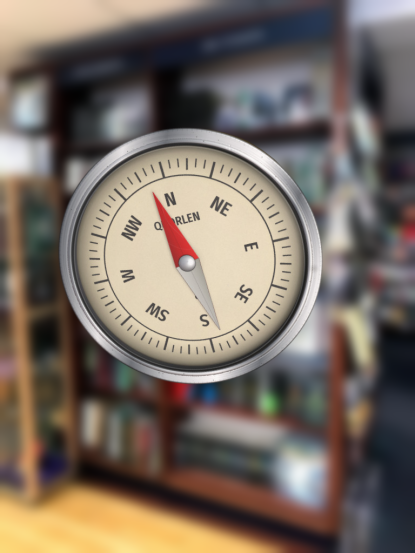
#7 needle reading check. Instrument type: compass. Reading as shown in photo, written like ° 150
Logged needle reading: ° 350
